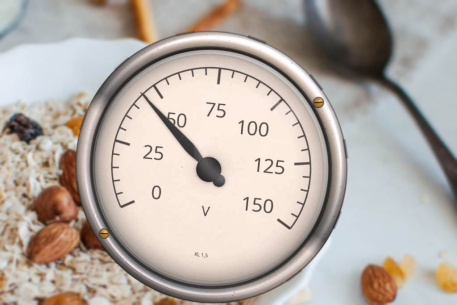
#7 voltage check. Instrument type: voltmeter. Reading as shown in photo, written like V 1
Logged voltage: V 45
